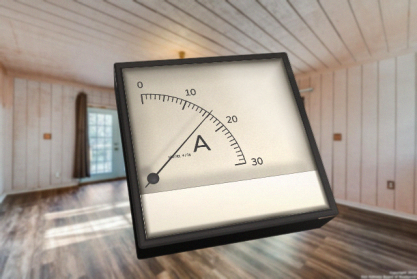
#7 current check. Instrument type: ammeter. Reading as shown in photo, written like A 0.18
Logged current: A 16
